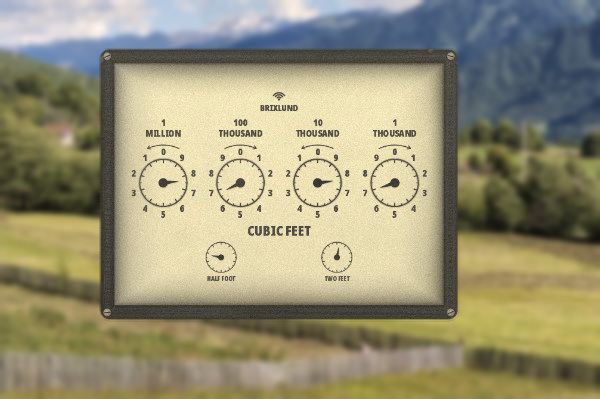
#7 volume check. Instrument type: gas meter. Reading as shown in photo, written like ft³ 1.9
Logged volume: ft³ 767700
